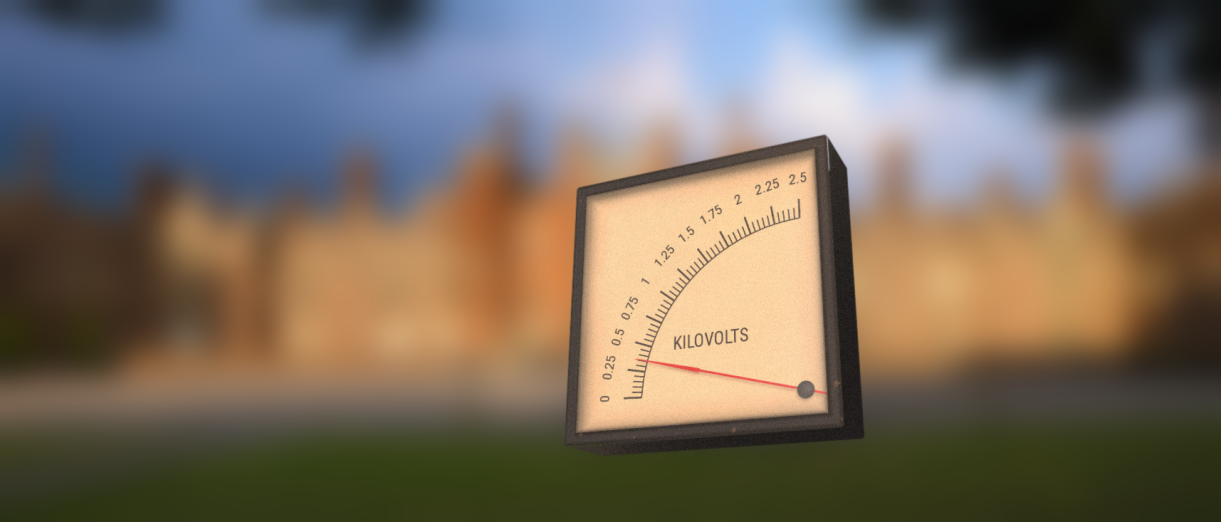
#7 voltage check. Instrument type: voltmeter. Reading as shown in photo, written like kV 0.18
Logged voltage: kV 0.35
